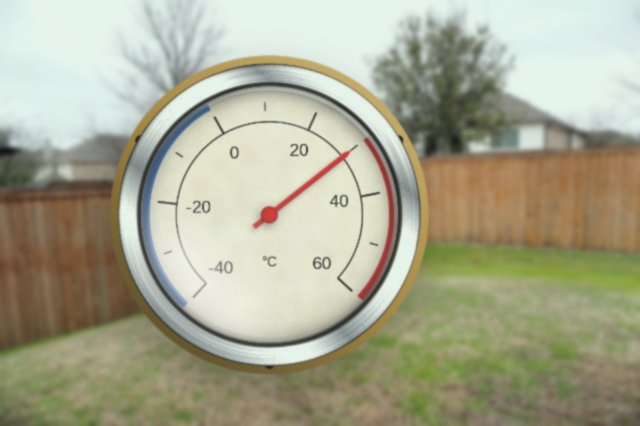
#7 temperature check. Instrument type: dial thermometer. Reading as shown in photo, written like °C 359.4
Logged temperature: °C 30
